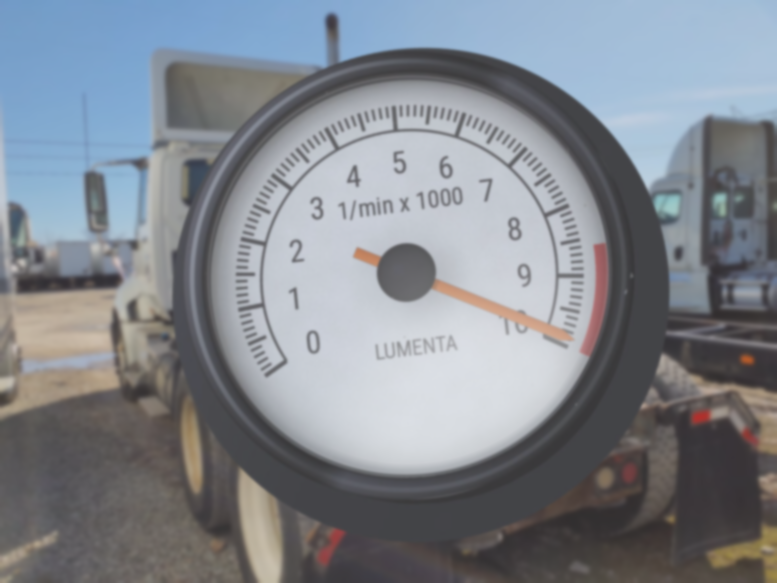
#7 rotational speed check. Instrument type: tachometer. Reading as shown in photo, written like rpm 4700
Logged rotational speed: rpm 9900
